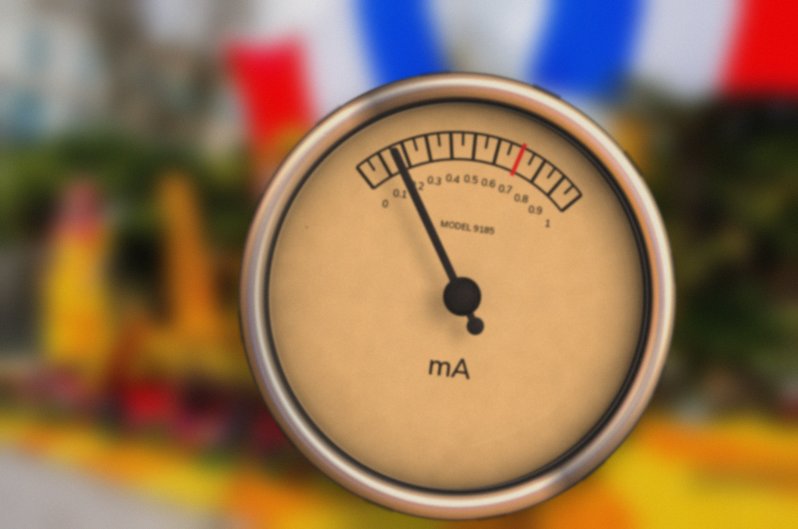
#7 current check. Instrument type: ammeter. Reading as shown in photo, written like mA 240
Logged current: mA 0.15
